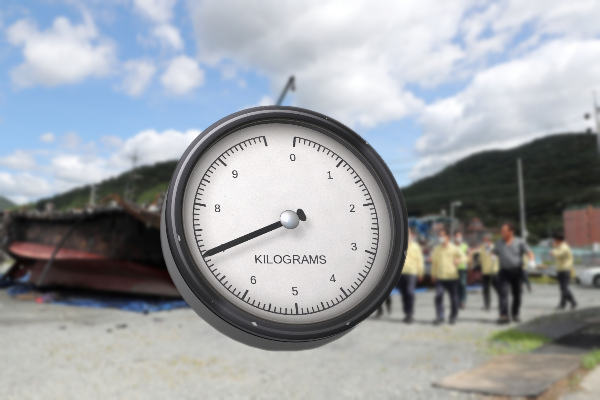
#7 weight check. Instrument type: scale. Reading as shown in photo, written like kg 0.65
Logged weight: kg 7
